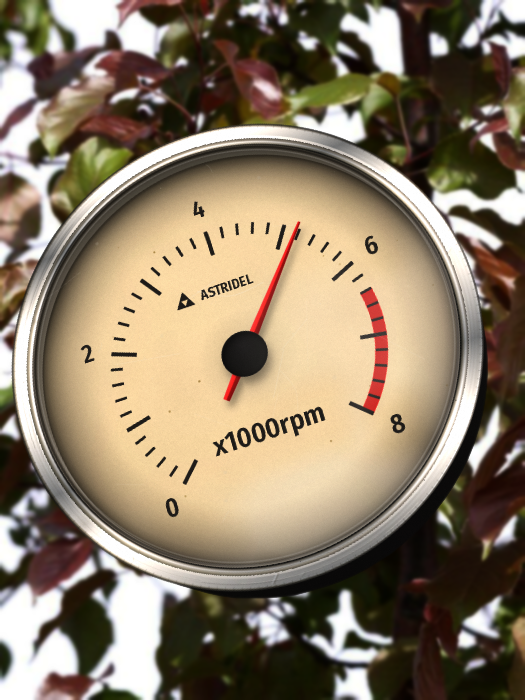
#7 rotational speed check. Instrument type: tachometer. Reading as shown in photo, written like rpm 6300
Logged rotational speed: rpm 5200
